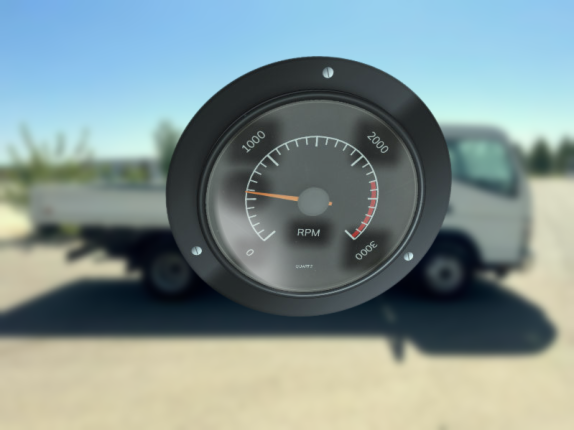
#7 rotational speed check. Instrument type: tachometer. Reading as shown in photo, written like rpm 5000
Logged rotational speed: rpm 600
